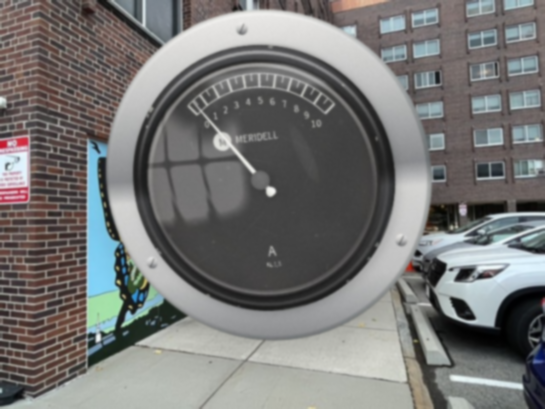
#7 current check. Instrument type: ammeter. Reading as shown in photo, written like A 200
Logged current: A 0.5
